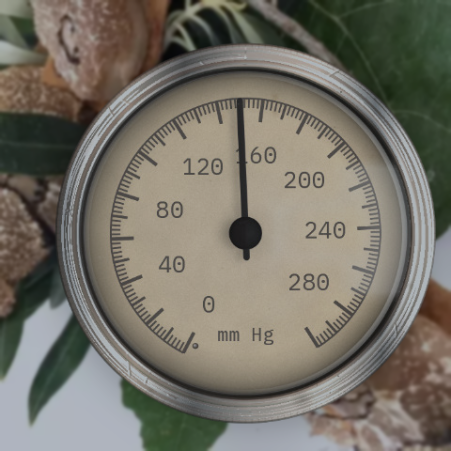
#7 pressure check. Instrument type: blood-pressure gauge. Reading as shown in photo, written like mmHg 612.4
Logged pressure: mmHg 150
